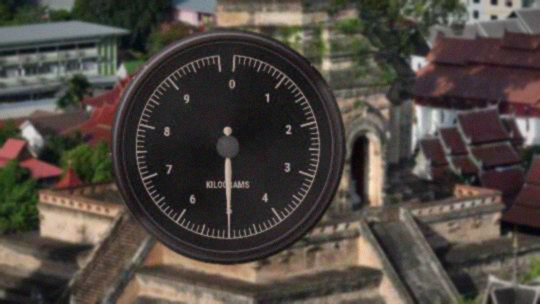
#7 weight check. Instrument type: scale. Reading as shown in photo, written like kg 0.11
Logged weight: kg 5
